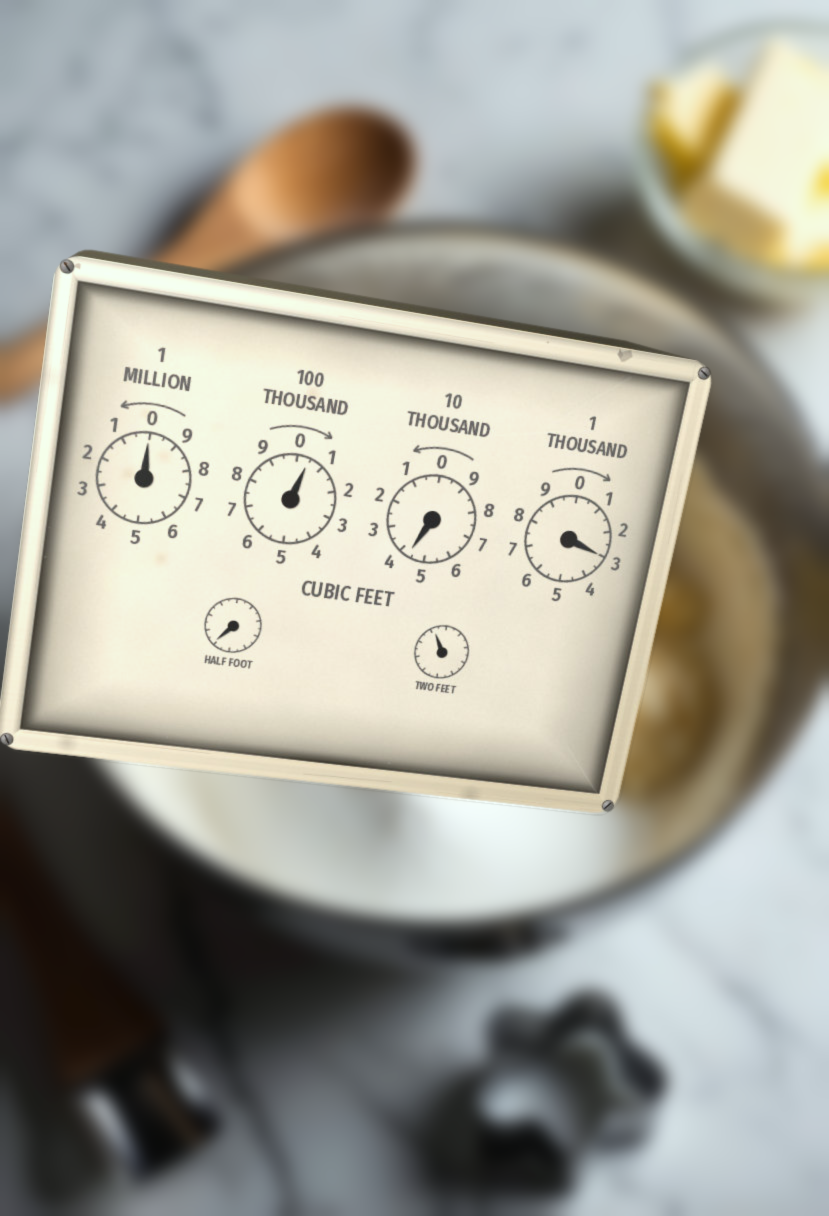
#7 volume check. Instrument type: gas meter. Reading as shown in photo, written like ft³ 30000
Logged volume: ft³ 4300
